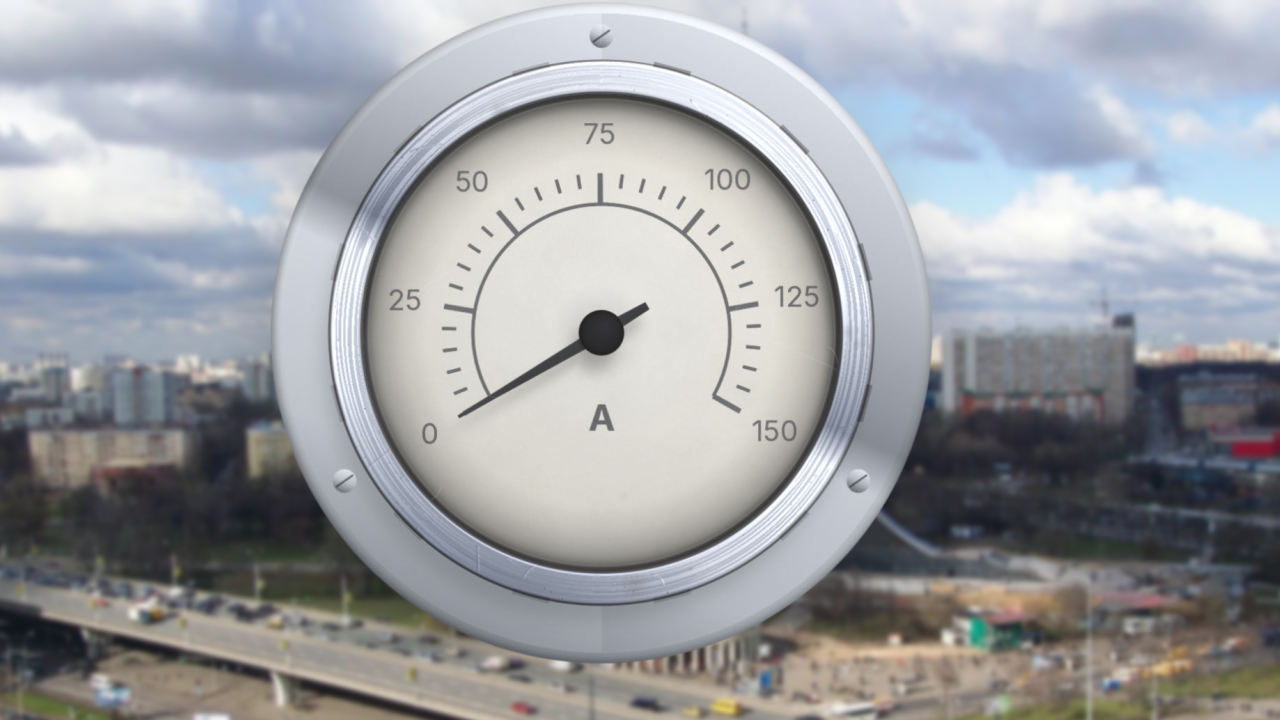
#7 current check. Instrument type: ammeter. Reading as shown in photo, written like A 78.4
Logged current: A 0
